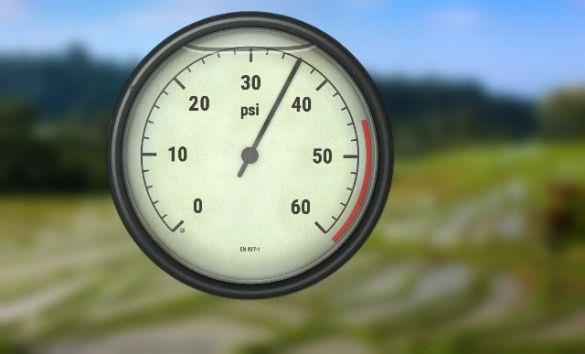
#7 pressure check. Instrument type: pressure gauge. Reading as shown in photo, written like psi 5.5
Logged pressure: psi 36
